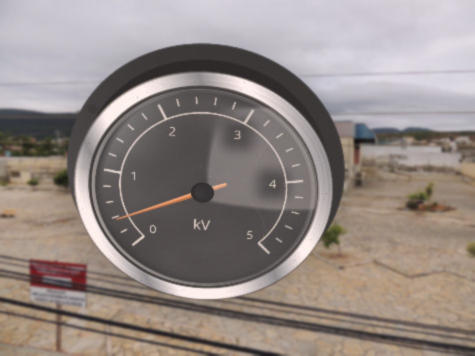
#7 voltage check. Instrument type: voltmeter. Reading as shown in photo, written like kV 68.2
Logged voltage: kV 0.4
